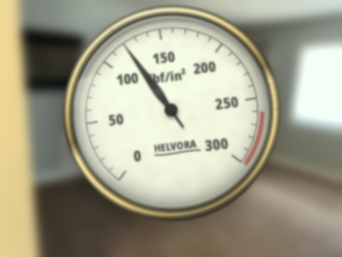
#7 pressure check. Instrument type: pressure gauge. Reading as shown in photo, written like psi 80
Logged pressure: psi 120
